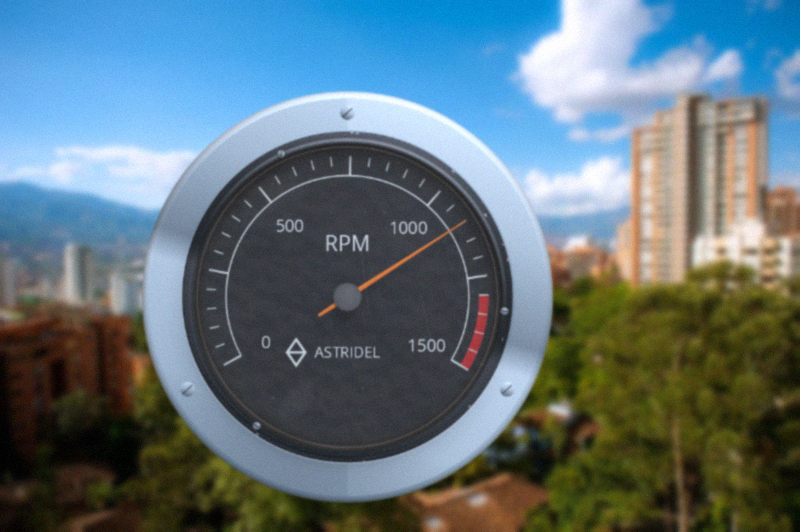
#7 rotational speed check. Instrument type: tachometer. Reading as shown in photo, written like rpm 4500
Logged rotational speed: rpm 1100
